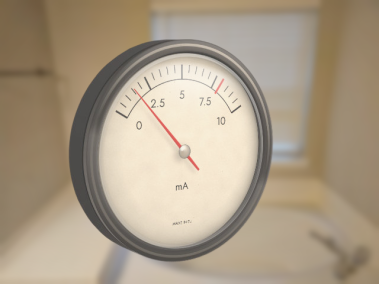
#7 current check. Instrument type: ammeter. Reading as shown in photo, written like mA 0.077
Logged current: mA 1.5
